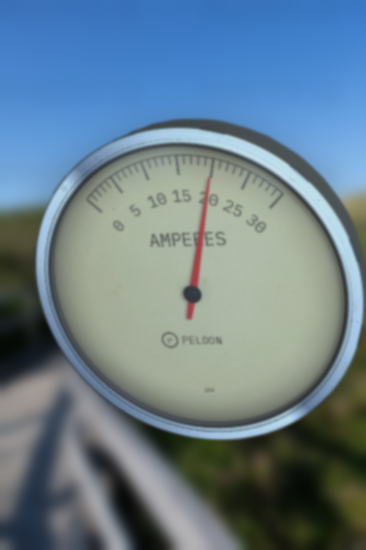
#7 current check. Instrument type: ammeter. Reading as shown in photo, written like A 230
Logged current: A 20
